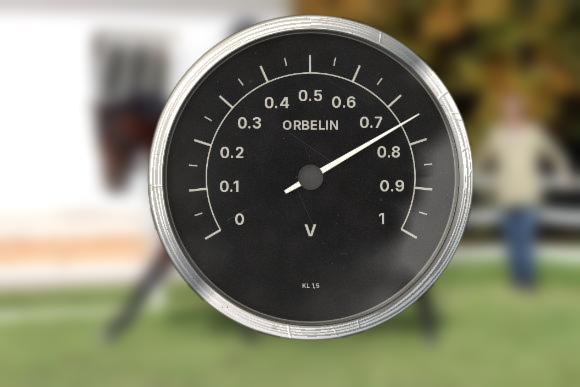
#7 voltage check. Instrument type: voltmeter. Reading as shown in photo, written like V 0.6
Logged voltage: V 0.75
